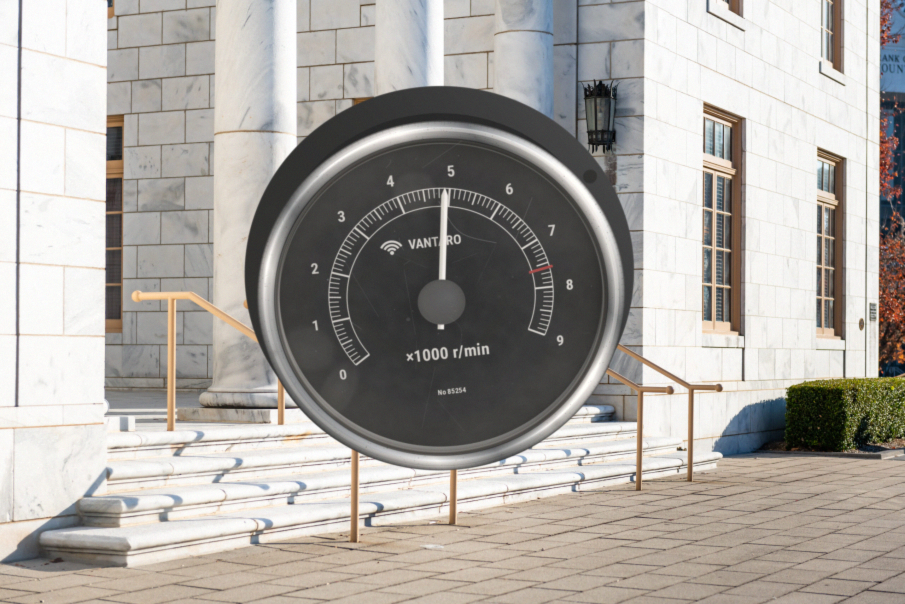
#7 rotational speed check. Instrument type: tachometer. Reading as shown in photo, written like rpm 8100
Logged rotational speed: rpm 4900
